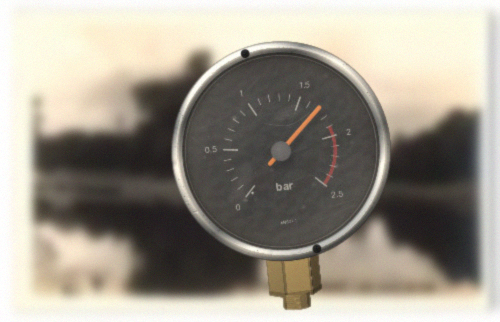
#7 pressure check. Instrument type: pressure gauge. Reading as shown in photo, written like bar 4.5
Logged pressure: bar 1.7
